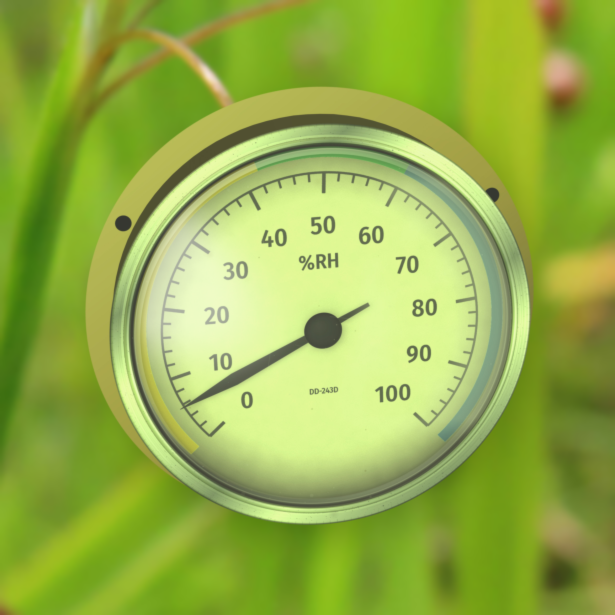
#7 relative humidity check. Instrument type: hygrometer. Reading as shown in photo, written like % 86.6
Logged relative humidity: % 6
